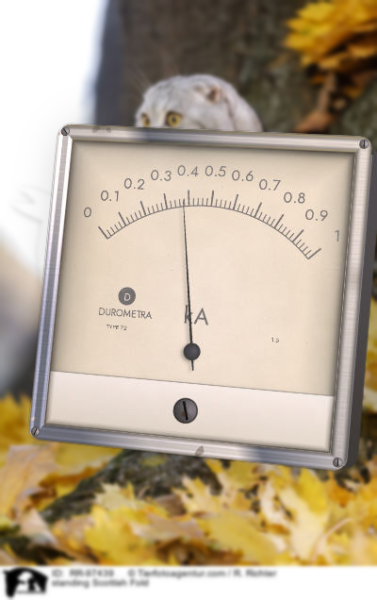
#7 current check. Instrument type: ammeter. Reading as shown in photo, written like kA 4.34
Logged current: kA 0.38
